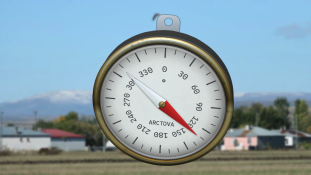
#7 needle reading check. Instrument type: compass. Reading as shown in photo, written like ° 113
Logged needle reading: ° 130
